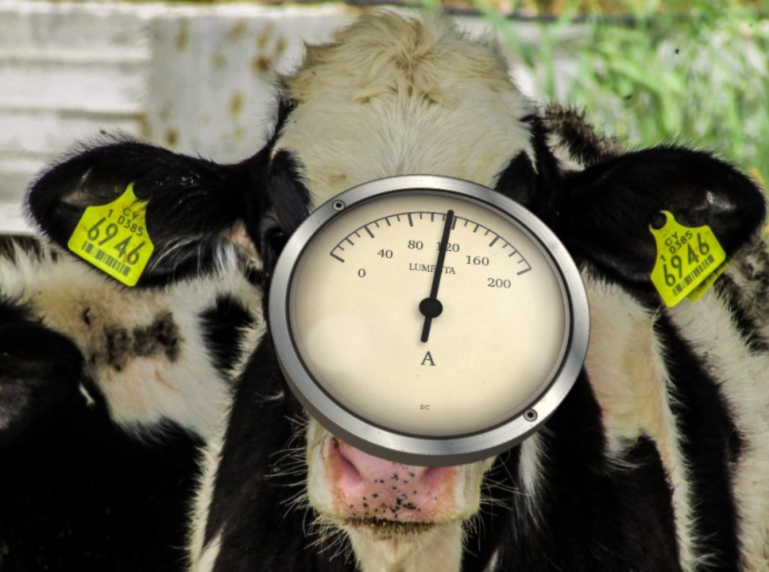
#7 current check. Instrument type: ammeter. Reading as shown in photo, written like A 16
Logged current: A 115
